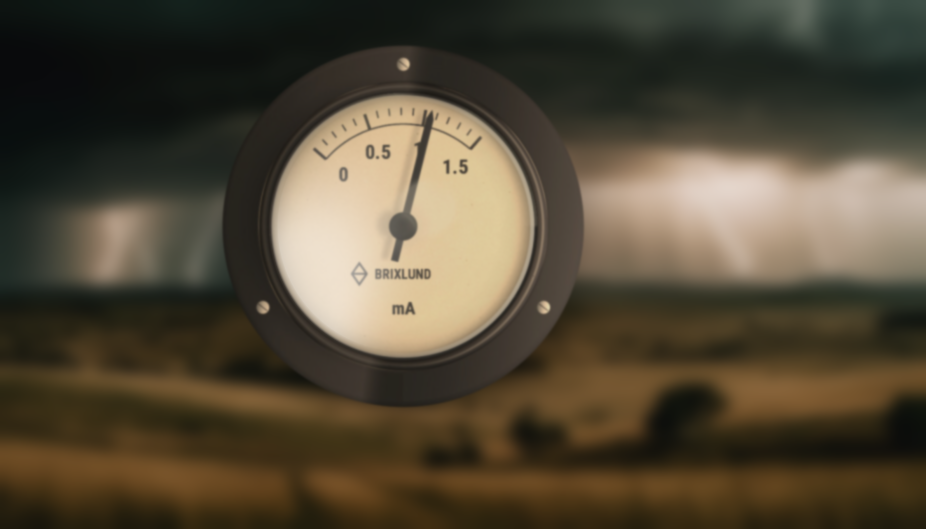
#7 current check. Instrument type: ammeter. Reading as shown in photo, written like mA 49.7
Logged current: mA 1.05
